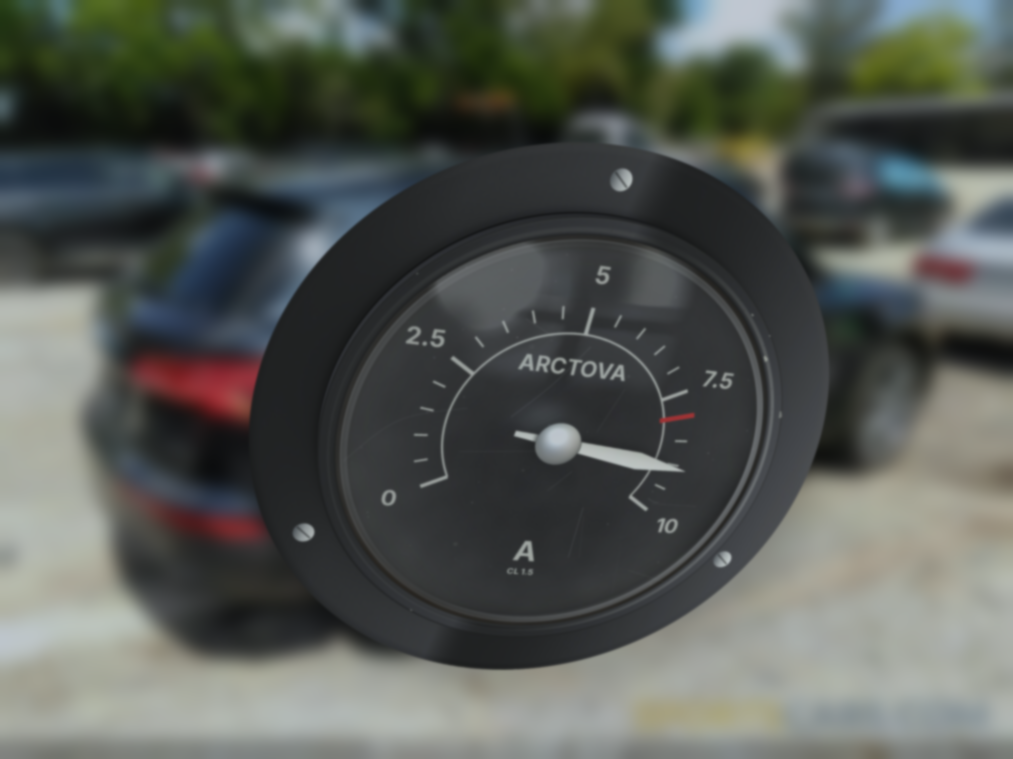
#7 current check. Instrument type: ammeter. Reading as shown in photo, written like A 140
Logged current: A 9
